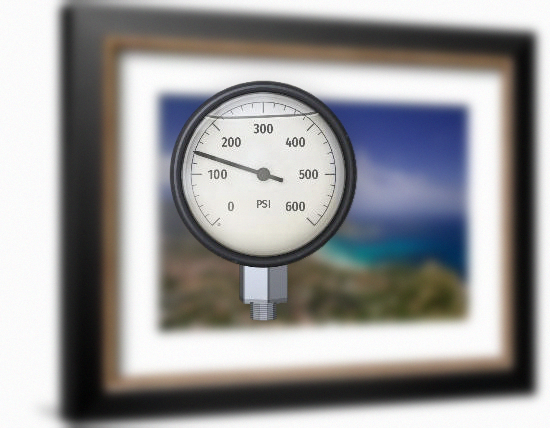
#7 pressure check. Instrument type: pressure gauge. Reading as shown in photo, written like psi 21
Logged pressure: psi 140
